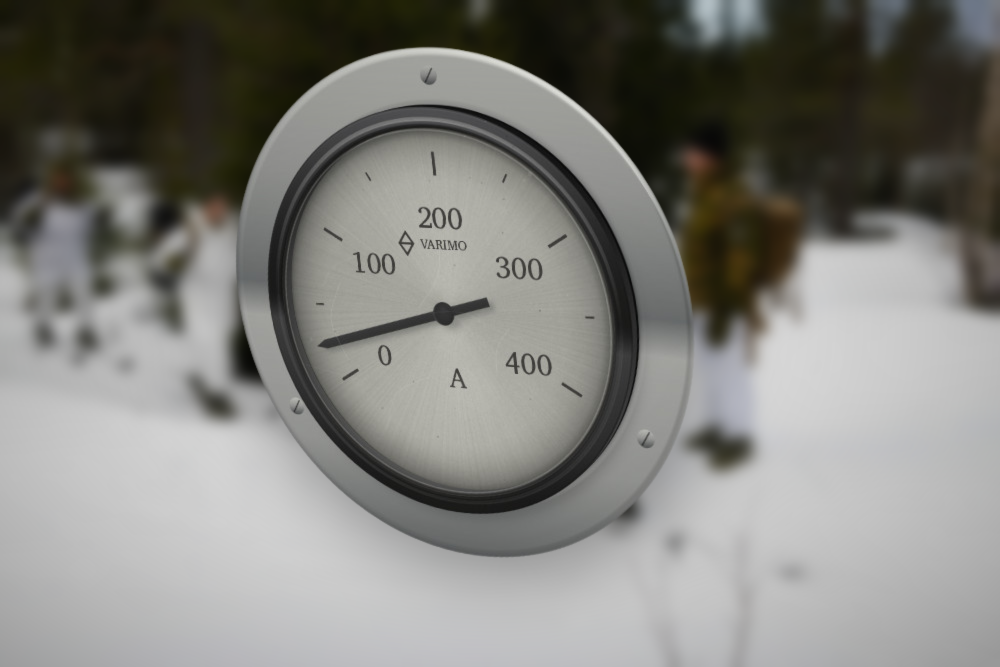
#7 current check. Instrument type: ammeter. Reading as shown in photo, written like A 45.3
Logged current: A 25
